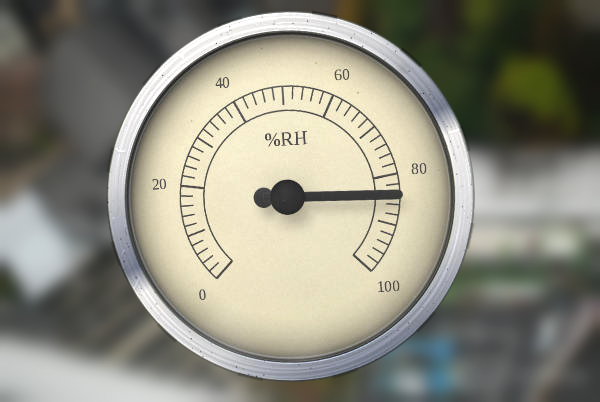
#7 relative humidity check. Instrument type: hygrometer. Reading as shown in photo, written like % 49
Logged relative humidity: % 84
